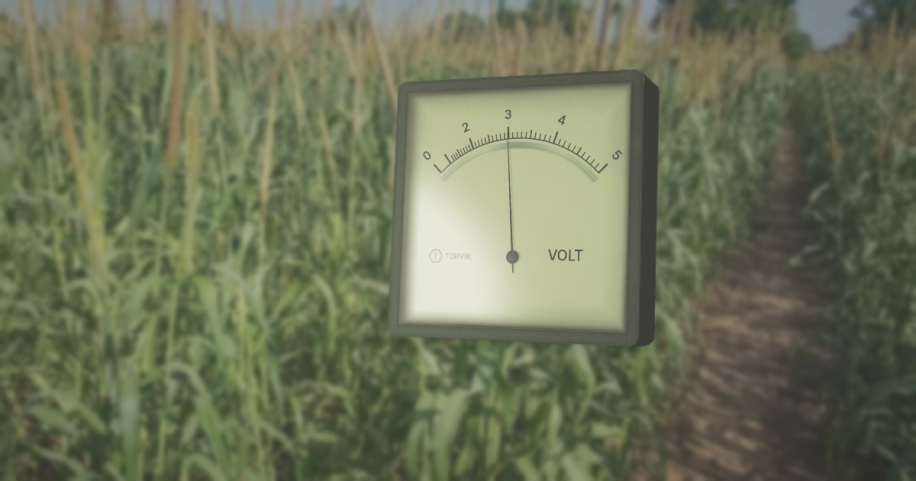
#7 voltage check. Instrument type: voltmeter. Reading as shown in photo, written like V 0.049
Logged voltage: V 3
